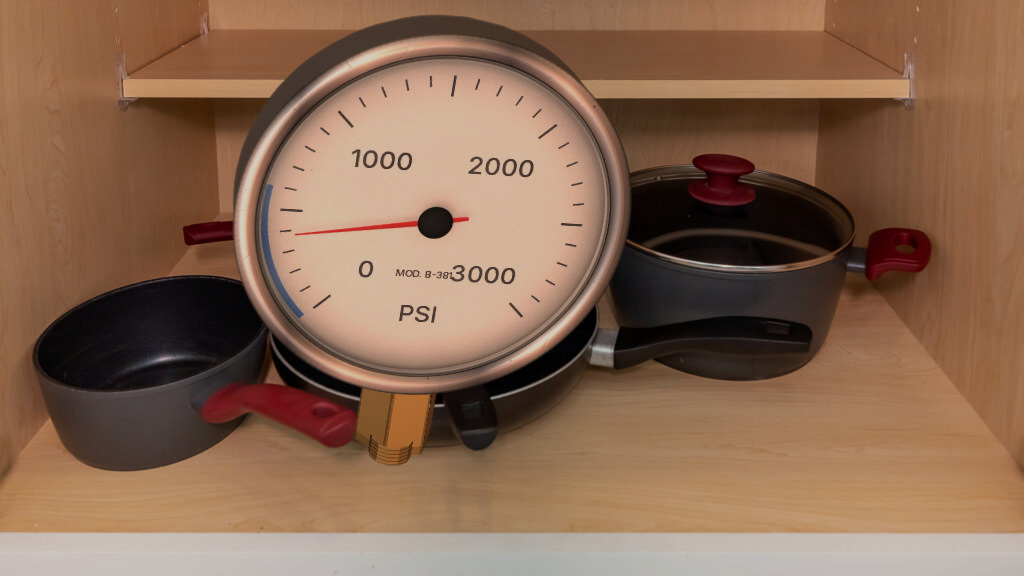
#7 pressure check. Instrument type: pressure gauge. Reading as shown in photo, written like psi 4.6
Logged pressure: psi 400
